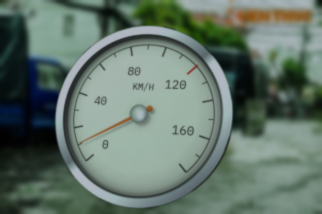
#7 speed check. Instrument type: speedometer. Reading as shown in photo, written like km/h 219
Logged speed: km/h 10
